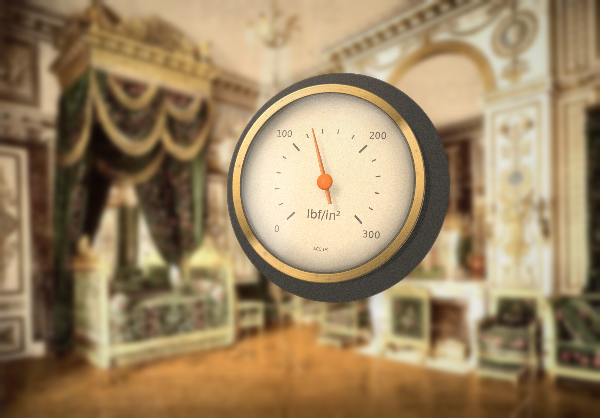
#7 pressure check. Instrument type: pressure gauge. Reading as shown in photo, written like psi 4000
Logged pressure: psi 130
